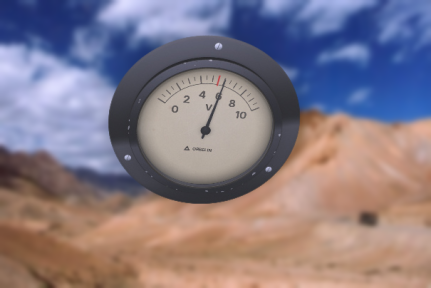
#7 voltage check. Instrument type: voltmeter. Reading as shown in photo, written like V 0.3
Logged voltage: V 6
